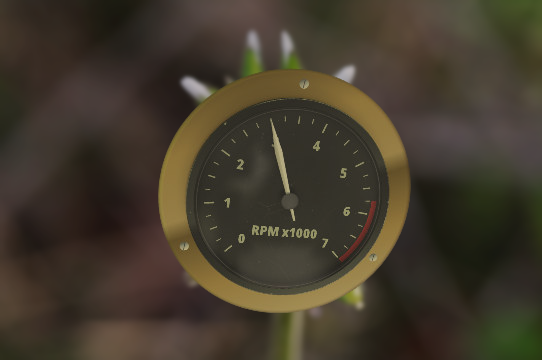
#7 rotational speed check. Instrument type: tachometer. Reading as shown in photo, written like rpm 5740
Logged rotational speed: rpm 3000
